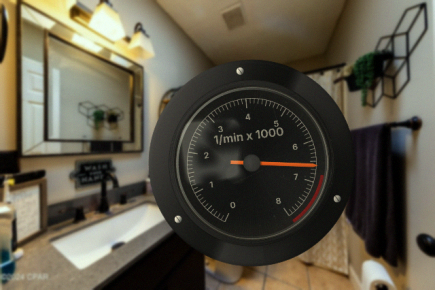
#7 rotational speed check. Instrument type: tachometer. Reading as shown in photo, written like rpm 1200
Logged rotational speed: rpm 6600
